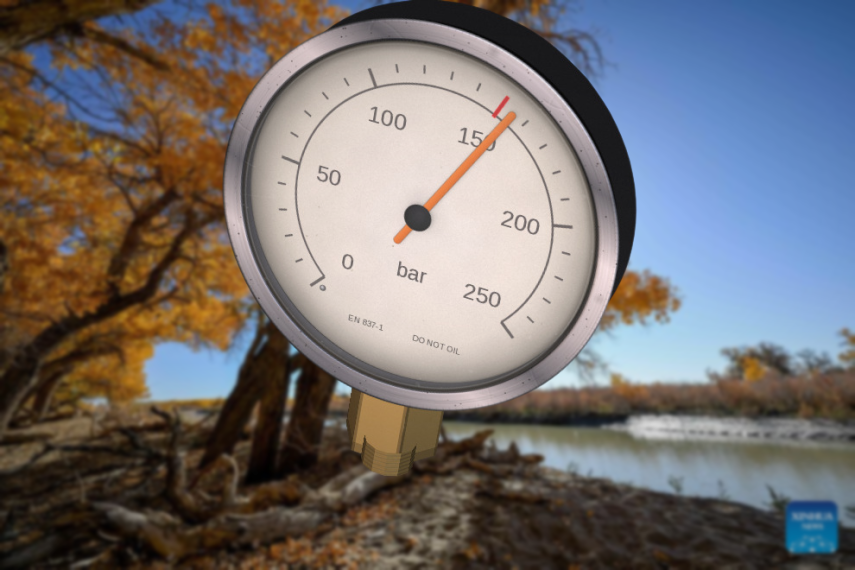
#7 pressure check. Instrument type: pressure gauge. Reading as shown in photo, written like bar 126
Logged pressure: bar 155
